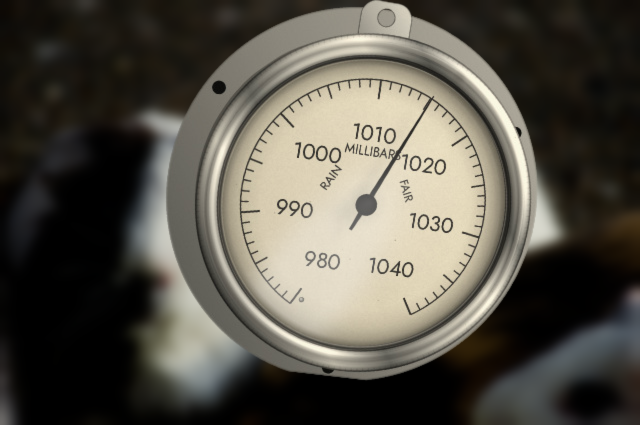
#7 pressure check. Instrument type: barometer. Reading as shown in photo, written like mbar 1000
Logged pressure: mbar 1015
